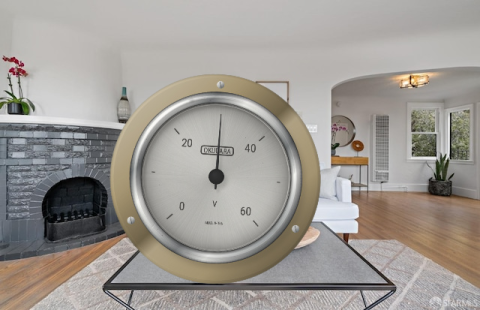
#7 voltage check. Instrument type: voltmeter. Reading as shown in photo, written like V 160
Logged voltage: V 30
